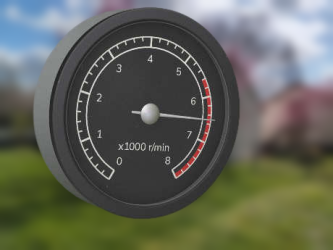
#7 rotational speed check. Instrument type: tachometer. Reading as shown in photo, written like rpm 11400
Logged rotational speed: rpm 6500
